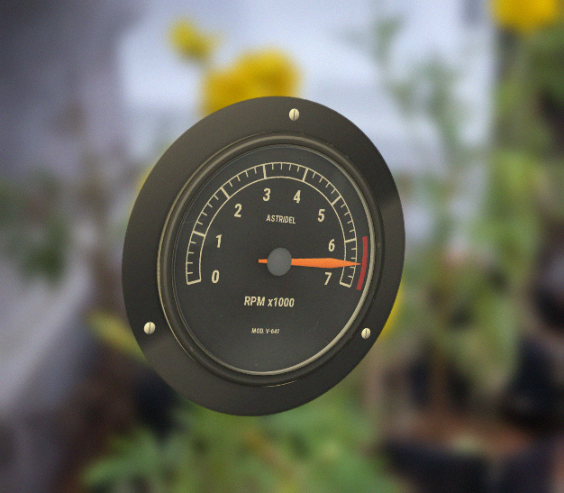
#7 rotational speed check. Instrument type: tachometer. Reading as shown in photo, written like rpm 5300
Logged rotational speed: rpm 6500
